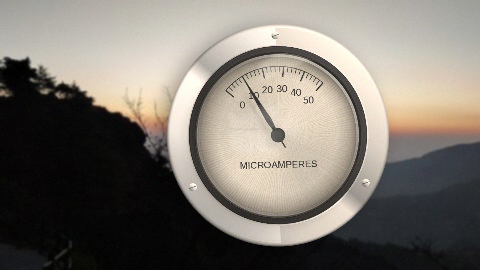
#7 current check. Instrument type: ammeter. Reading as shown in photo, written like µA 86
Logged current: µA 10
